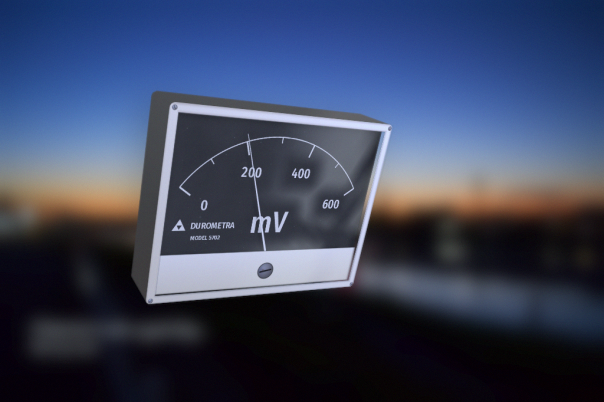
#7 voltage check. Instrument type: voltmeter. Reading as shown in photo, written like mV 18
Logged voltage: mV 200
